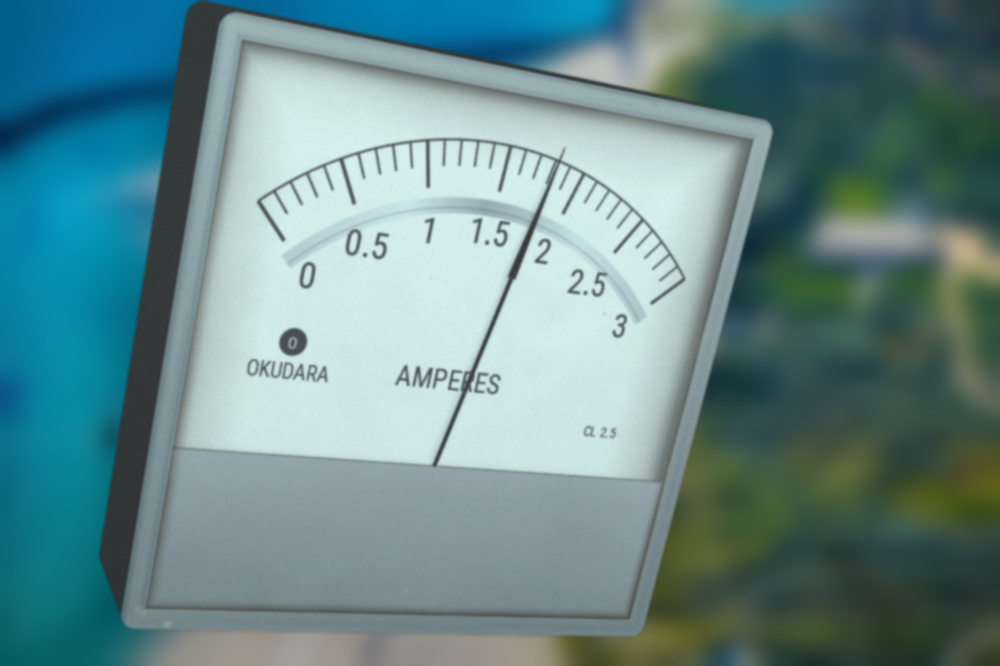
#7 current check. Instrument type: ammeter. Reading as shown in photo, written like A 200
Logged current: A 1.8
